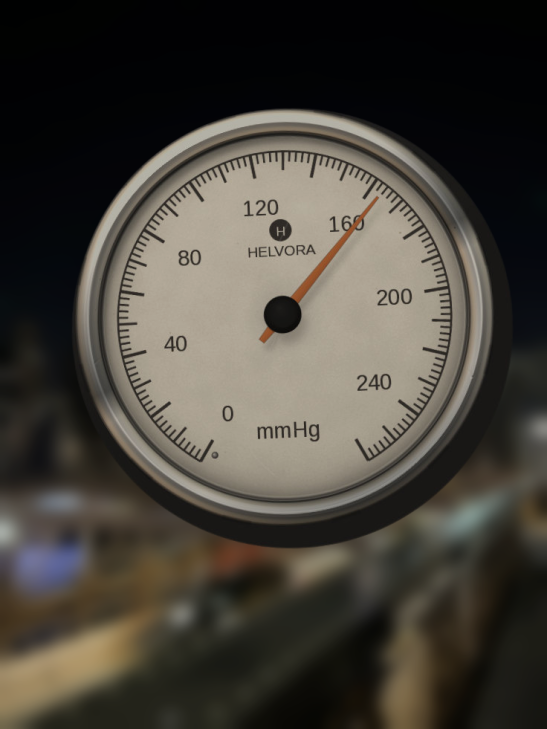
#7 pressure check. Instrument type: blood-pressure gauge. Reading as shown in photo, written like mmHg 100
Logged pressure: mmHg 164
